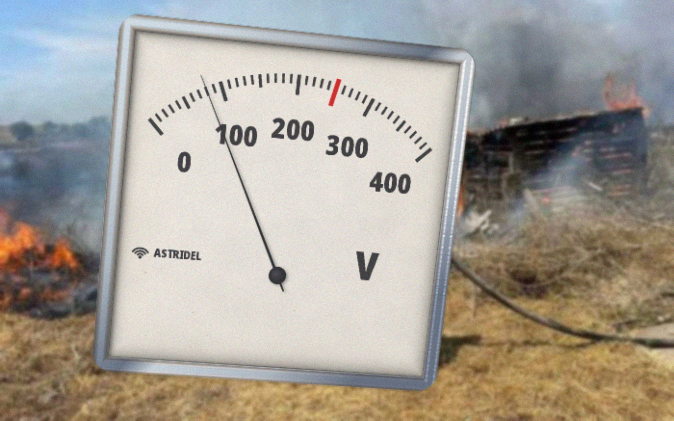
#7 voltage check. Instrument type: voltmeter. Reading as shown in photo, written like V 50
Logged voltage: V 80
